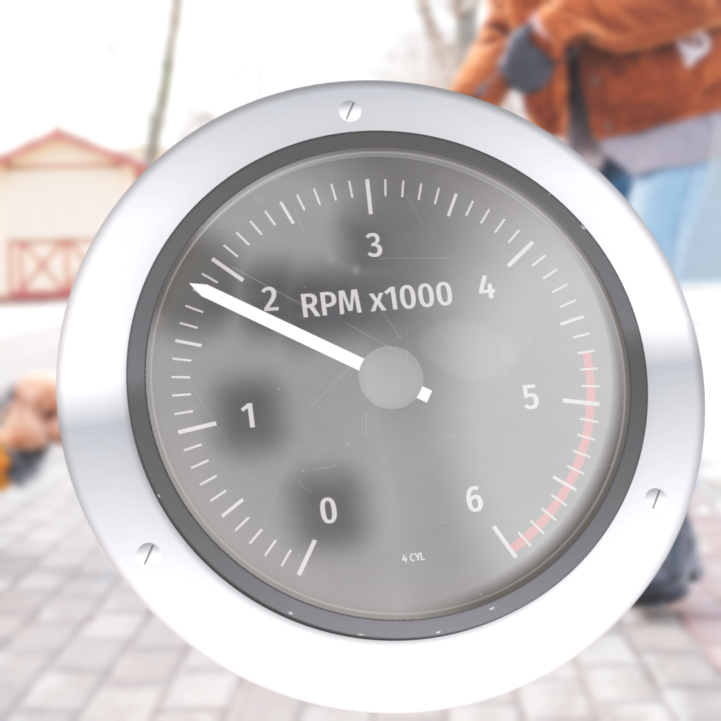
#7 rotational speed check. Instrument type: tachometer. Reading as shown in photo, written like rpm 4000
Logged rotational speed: rpm 1800
